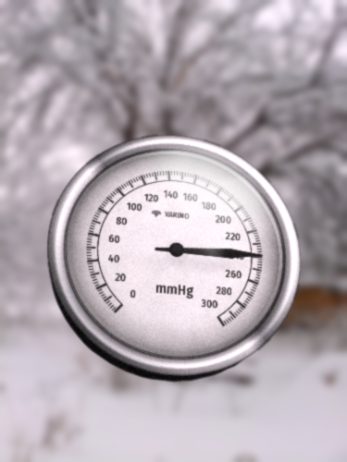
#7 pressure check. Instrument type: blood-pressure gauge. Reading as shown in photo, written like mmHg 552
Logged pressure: mmHg 240
